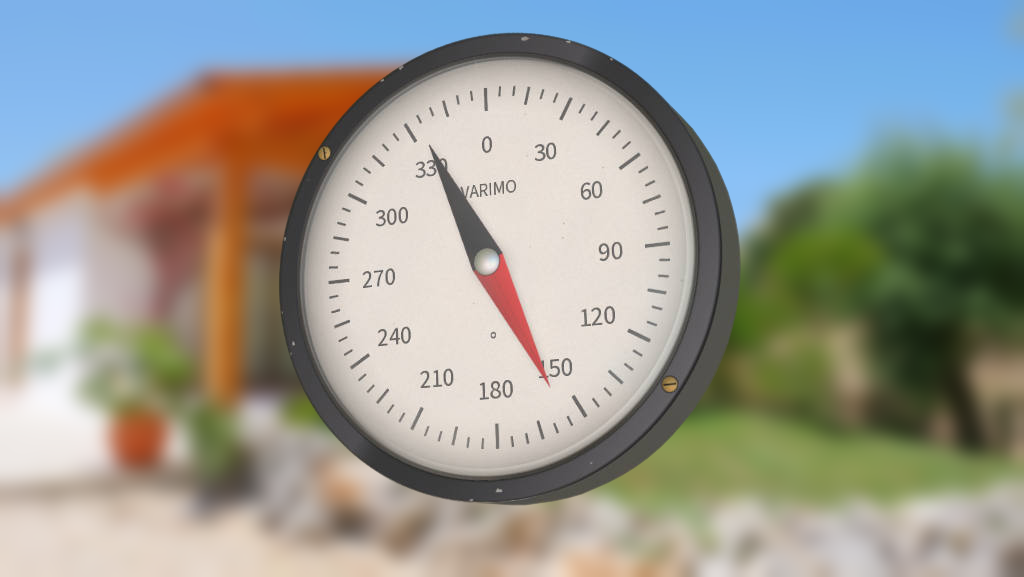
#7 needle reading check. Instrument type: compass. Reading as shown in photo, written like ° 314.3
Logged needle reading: ° 155
